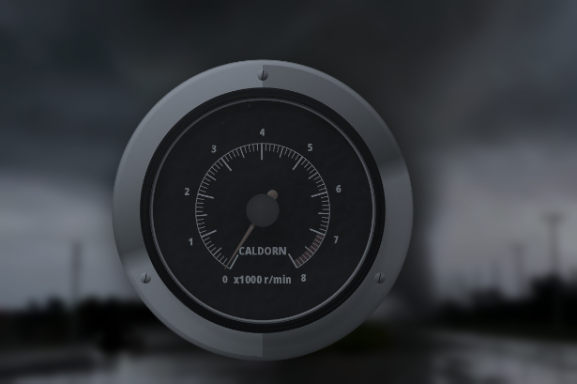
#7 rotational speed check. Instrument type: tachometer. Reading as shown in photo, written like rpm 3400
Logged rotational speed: rpm 100
